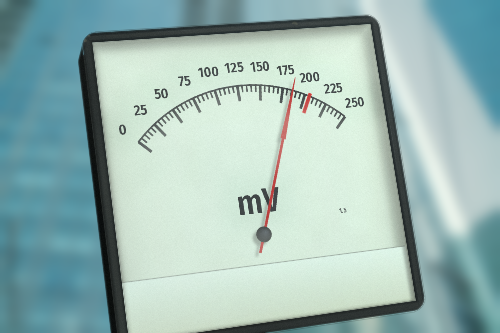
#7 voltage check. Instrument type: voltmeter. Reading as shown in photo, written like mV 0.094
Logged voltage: mV 185
